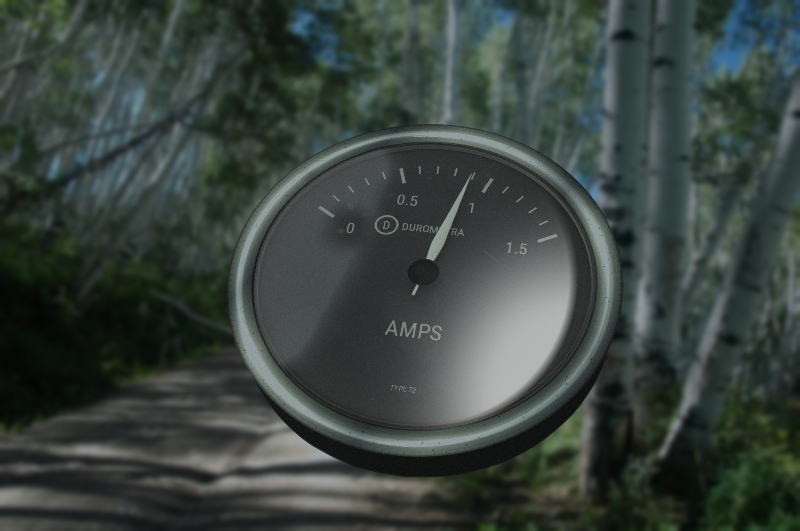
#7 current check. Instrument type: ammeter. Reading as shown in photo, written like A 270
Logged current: A 0.9
